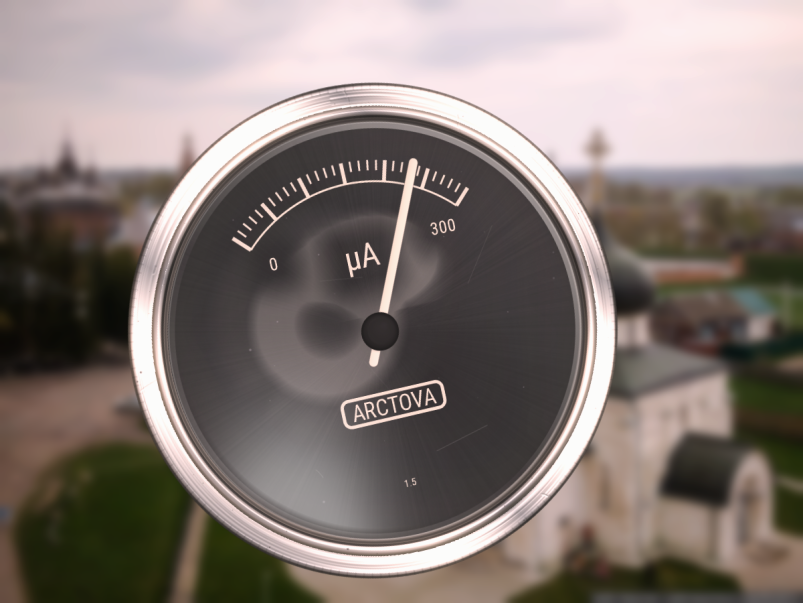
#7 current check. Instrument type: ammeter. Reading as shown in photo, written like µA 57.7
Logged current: µA 230
